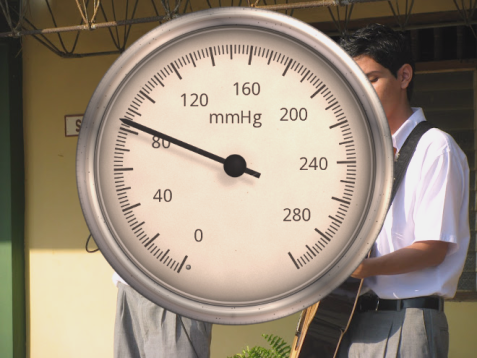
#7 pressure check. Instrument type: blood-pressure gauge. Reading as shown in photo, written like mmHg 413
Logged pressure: mmHg 84
